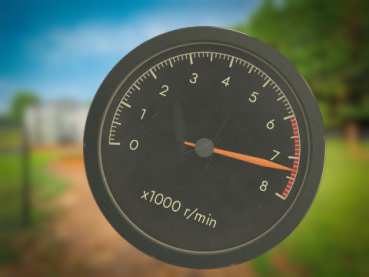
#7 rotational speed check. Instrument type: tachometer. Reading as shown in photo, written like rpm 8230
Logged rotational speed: rpm 7300
